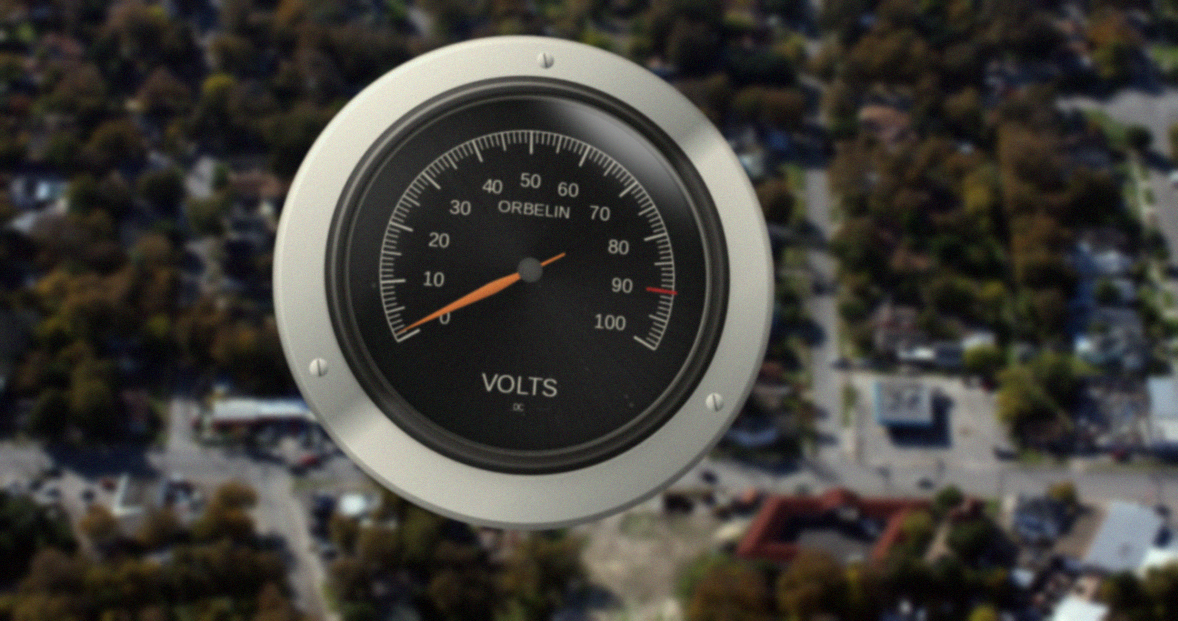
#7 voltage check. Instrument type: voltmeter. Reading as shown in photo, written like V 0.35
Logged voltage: V 1
